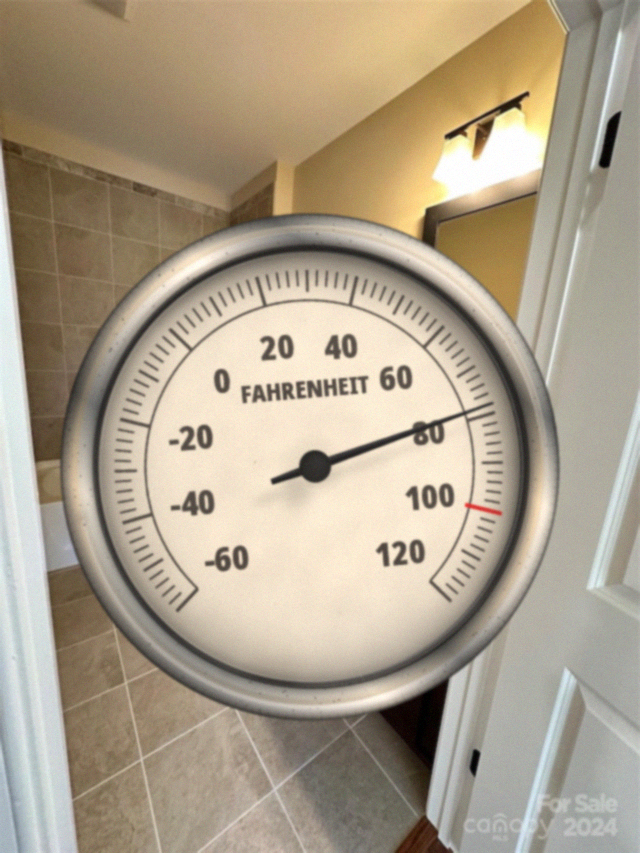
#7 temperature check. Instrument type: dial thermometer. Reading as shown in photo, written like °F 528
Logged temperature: °F 78
